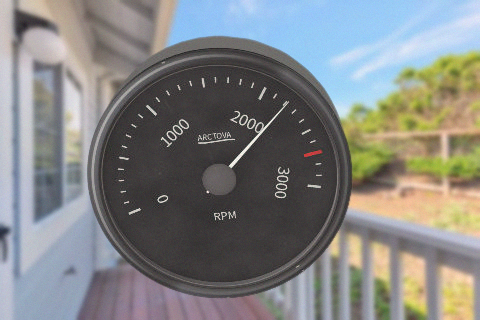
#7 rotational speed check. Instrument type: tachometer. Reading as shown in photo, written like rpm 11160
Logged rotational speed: rpm 2200
